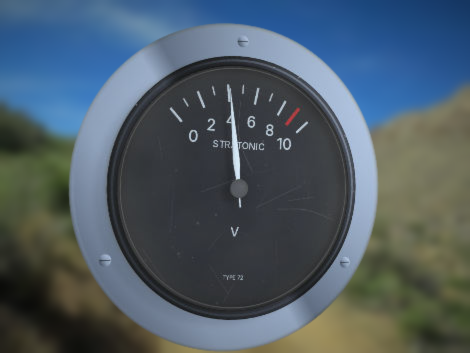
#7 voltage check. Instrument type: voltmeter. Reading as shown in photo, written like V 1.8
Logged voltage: V 4
